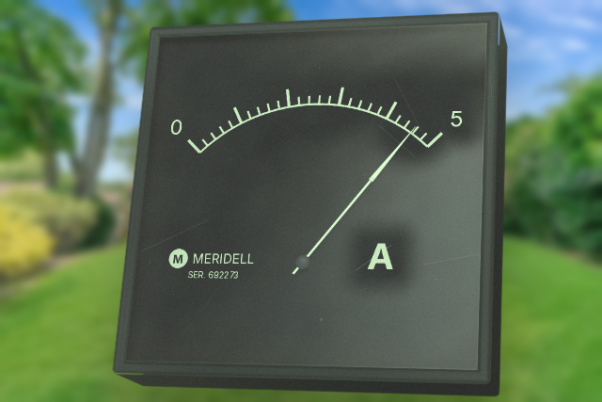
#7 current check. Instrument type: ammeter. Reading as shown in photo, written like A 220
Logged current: A 4.6
